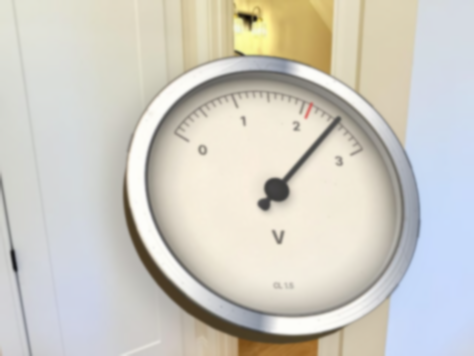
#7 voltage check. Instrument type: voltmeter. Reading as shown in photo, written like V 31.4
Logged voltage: V 2.5
